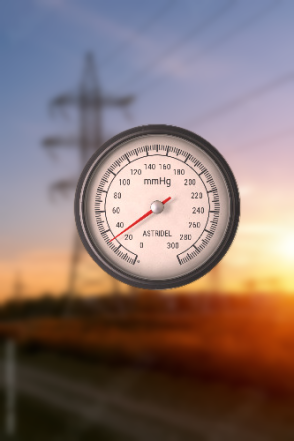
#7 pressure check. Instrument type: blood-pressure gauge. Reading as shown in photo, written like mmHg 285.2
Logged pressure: mmHg 30
